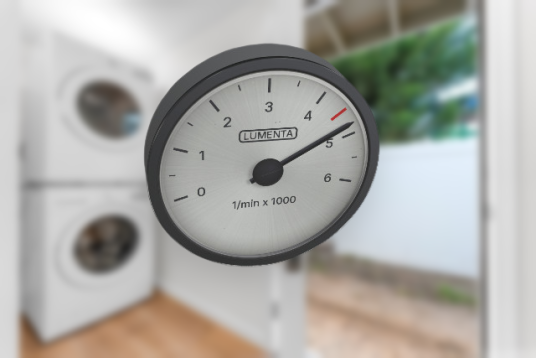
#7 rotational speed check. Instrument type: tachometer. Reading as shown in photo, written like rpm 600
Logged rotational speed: rpm 4750
